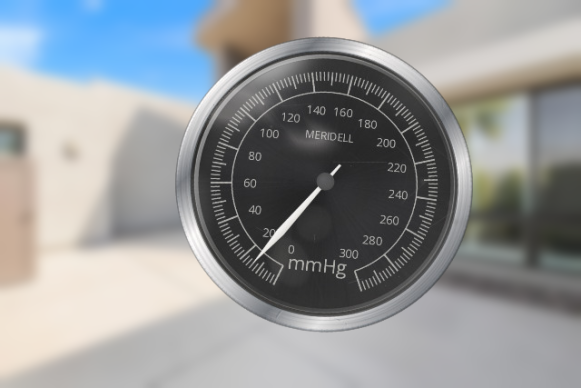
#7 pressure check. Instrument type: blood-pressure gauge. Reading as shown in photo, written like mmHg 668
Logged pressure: mmHg 14
